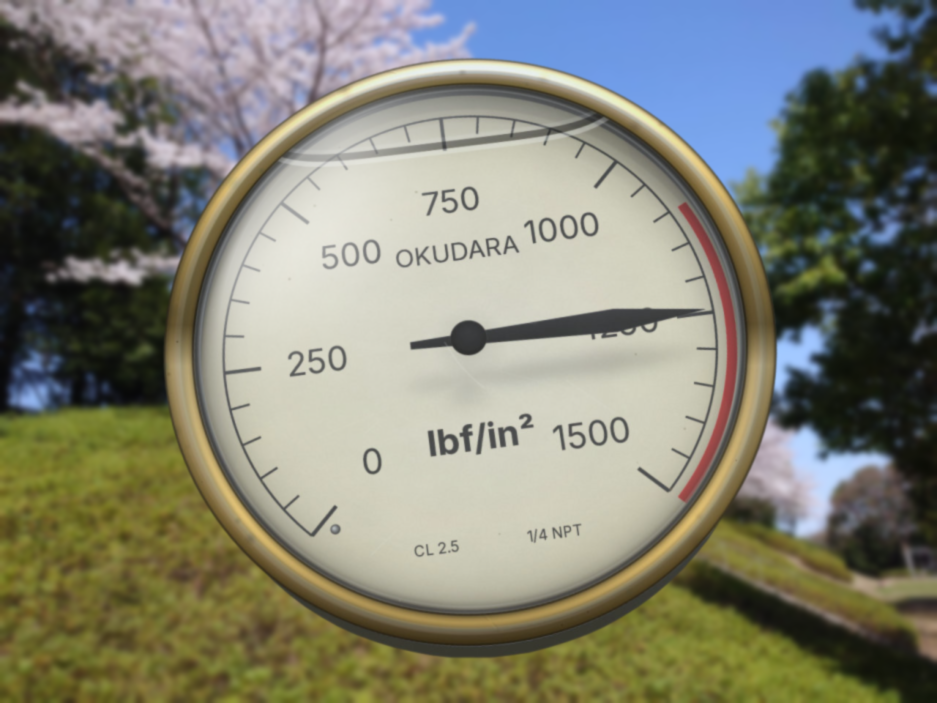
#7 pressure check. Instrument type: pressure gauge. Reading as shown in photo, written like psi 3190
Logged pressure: psi 1250
